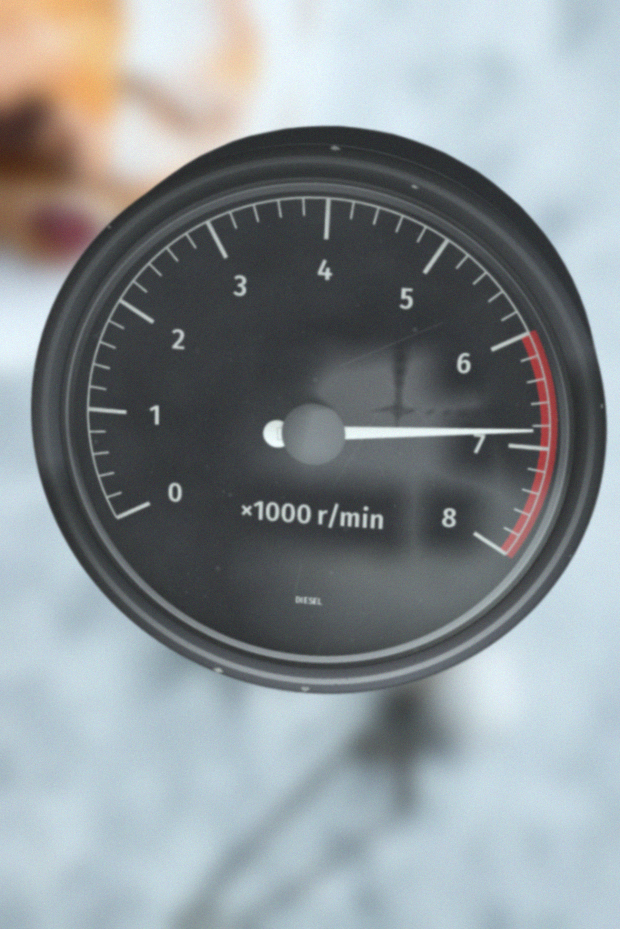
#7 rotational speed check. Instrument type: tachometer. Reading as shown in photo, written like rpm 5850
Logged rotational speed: rpm 6800
